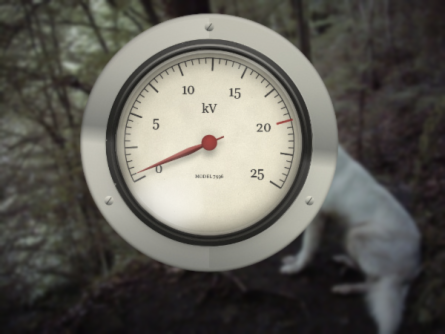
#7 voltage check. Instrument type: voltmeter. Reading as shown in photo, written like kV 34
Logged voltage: kV 0.5
